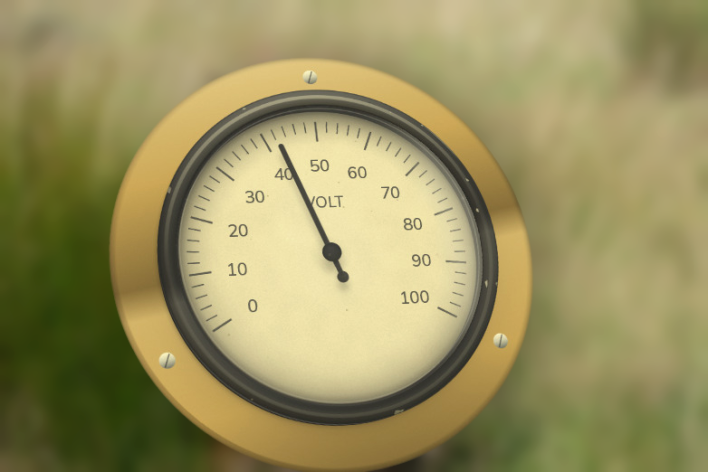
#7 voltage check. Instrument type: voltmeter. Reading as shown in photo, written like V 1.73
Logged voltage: V 42
